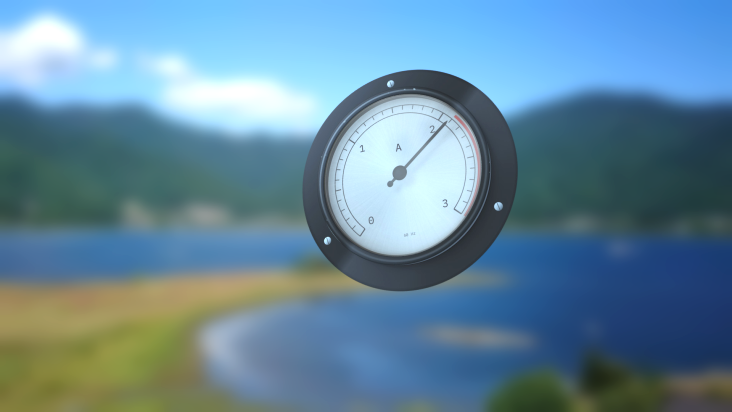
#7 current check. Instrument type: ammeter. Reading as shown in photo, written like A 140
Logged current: A 2.1
